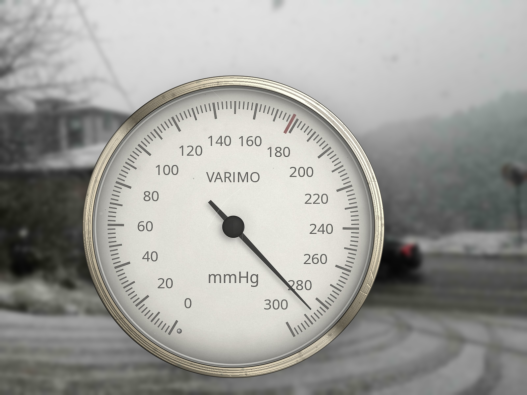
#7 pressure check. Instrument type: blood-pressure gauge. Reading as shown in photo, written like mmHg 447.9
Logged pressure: mmHg 286
